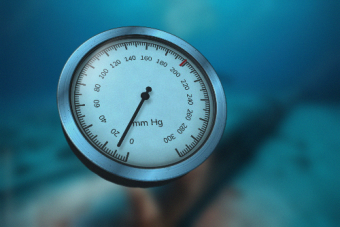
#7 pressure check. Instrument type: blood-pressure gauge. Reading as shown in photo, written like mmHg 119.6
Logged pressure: mmHg 10
